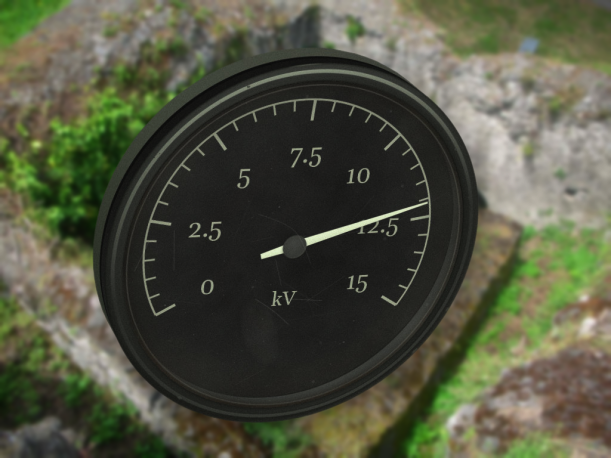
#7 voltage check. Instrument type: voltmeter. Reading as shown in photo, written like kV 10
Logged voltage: kV 12
